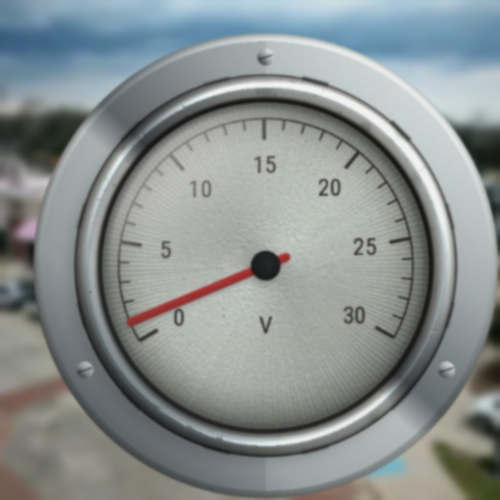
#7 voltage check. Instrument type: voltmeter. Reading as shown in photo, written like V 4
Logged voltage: V 1
